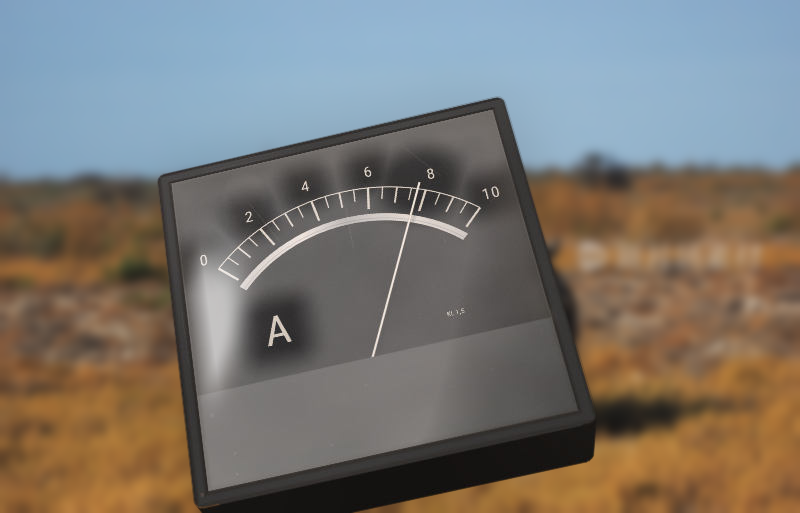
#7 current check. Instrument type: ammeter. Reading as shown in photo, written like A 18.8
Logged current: A 7.75
